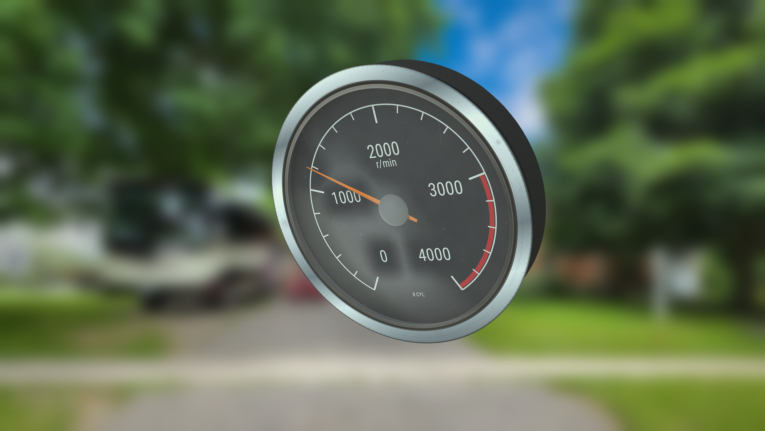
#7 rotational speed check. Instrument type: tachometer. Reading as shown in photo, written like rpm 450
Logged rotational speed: rpm 1200
